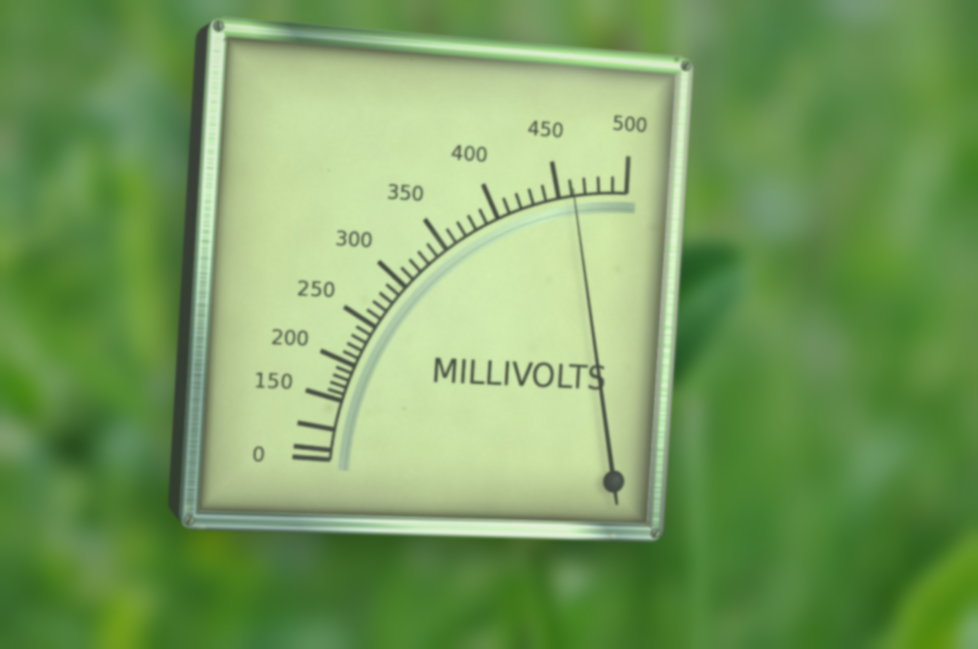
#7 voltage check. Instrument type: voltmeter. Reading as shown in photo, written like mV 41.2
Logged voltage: mV 460
